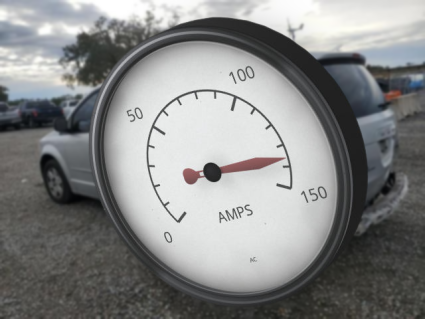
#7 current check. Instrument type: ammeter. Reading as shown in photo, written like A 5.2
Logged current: A 135
